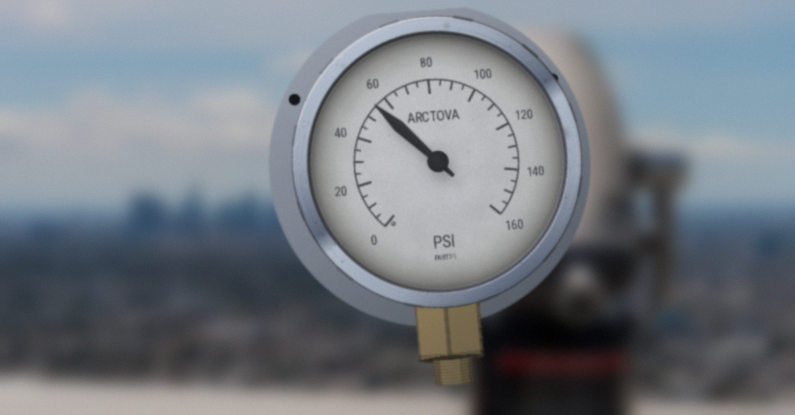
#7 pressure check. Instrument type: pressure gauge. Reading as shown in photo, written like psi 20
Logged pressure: psi 55
